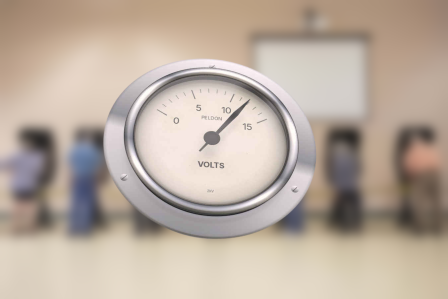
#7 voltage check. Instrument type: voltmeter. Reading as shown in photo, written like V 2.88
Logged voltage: V 12
